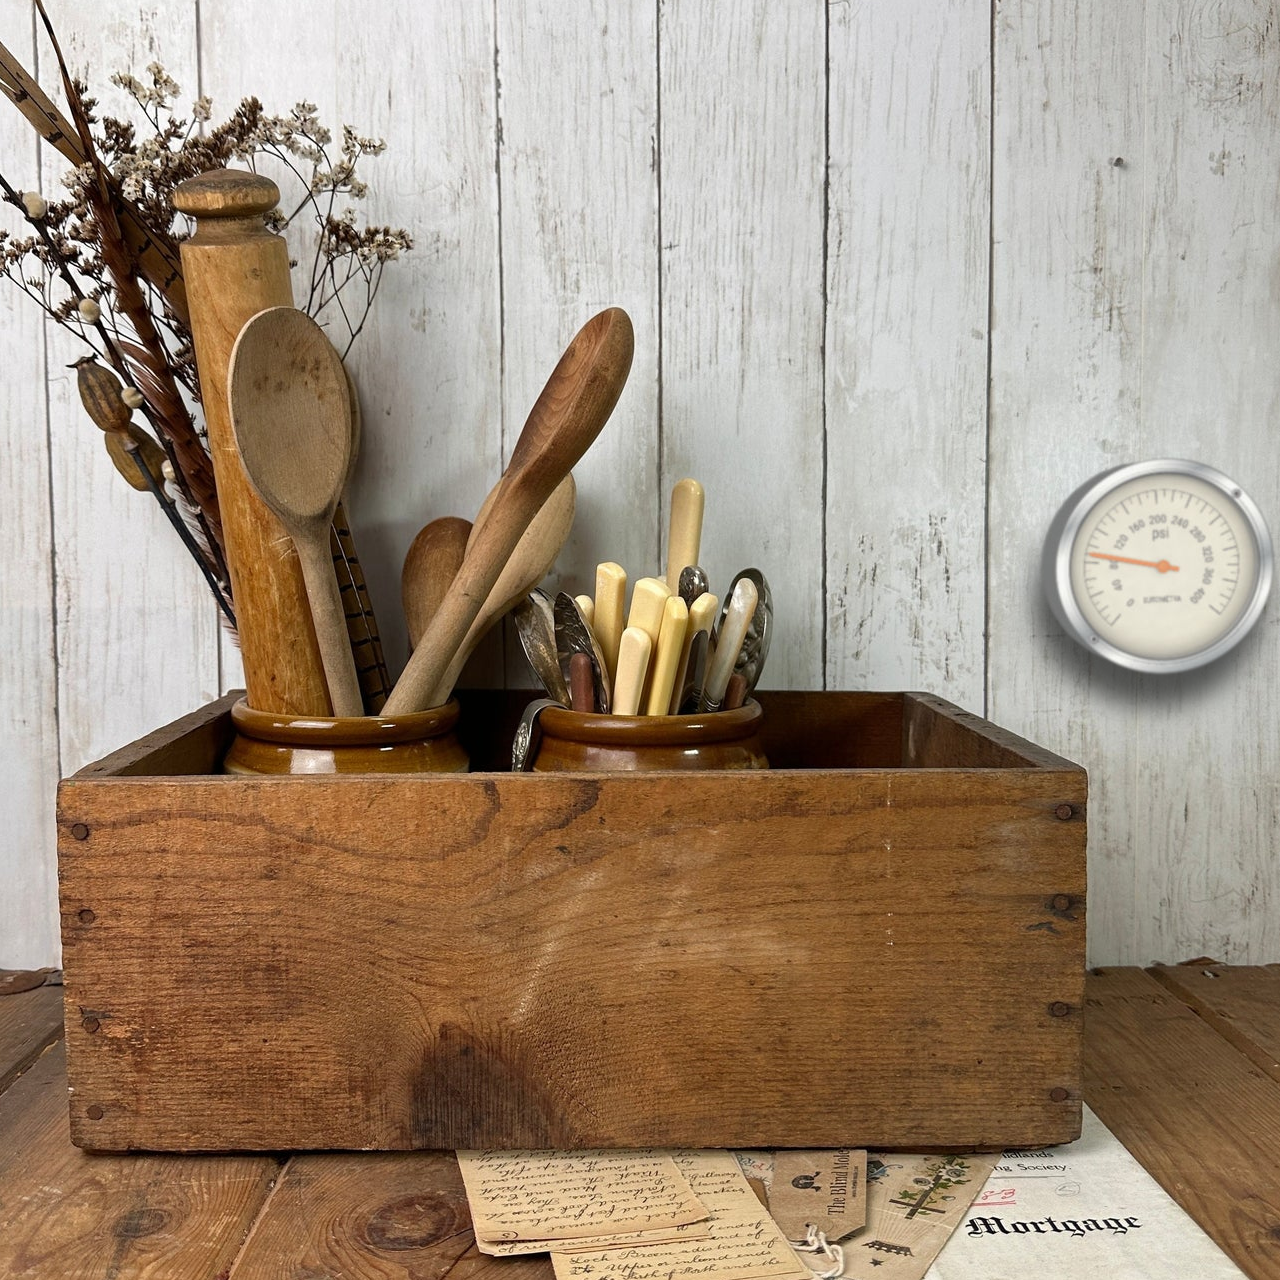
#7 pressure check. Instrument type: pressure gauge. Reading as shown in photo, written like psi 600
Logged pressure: psi 90
